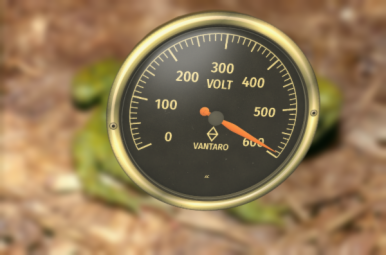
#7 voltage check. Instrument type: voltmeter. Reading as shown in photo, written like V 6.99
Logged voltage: V 590
